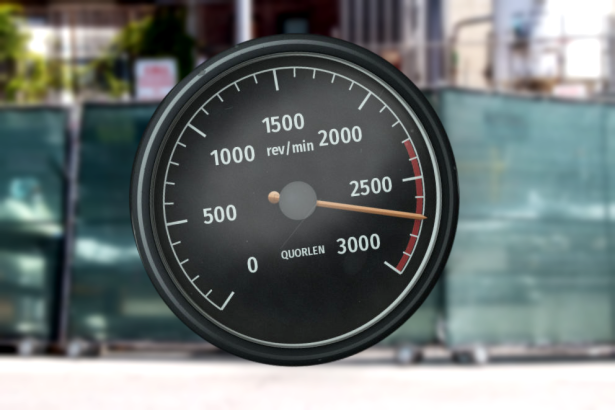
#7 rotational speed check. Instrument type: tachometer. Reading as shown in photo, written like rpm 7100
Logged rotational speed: rpm 2700
